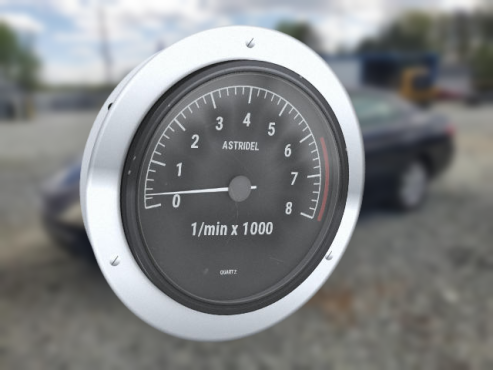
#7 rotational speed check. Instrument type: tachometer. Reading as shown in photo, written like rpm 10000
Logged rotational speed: rpm 300
